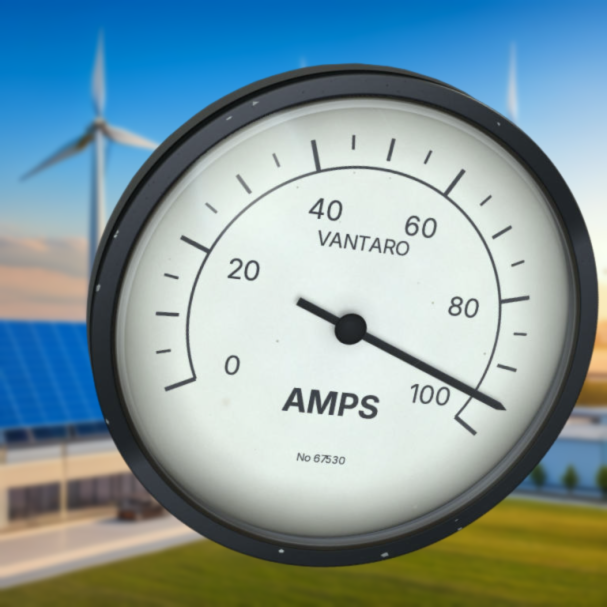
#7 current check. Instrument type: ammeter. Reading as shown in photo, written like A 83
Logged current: A 95
